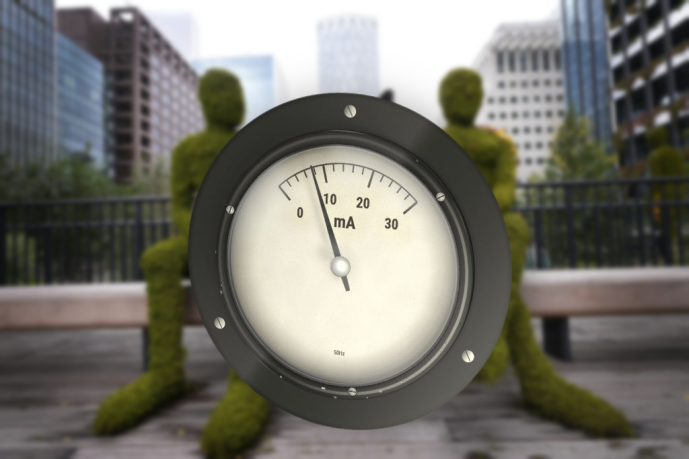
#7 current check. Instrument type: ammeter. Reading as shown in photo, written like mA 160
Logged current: mA 8
